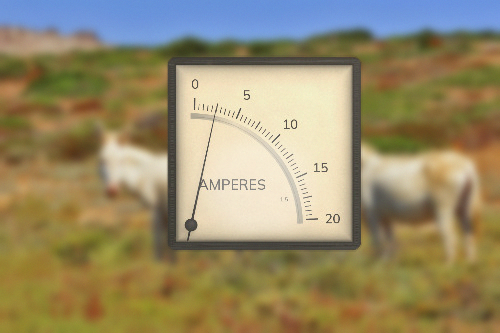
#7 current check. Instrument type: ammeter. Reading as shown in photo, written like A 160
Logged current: A 2.5
